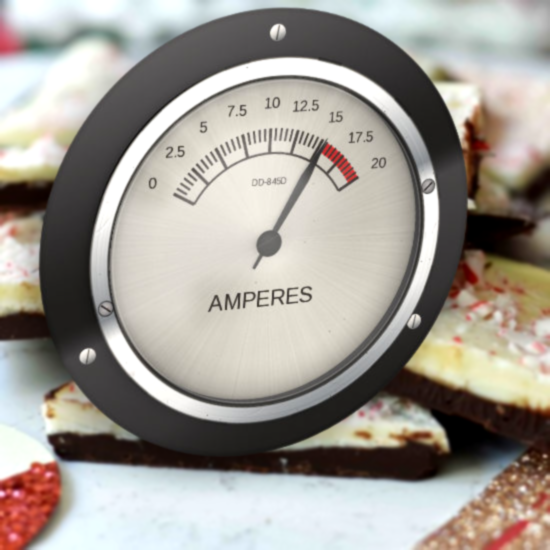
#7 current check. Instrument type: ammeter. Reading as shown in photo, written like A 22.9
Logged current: A 15
